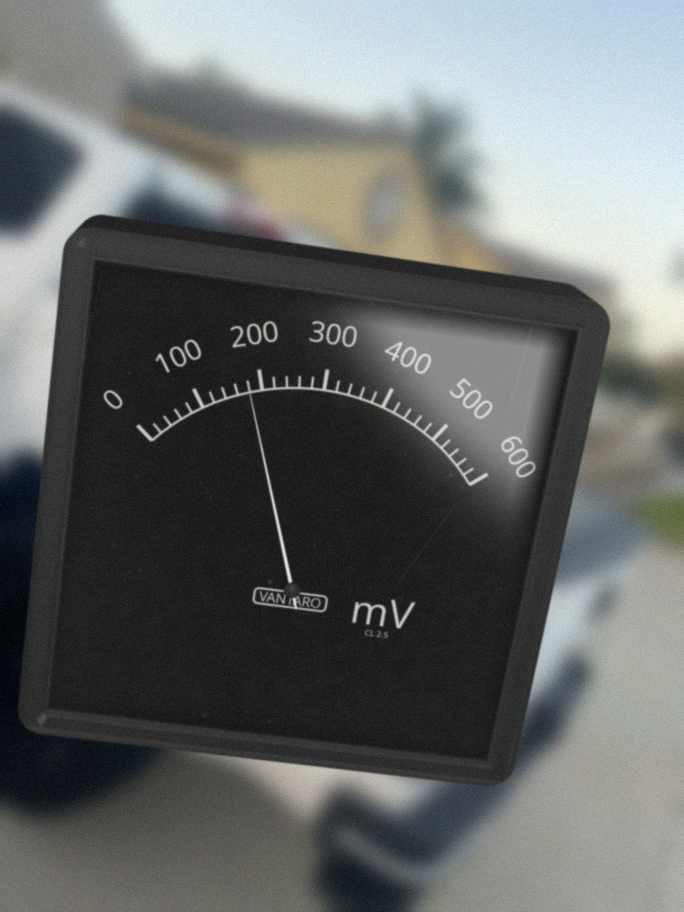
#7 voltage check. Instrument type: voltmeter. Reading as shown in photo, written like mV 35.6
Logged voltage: mV 180
